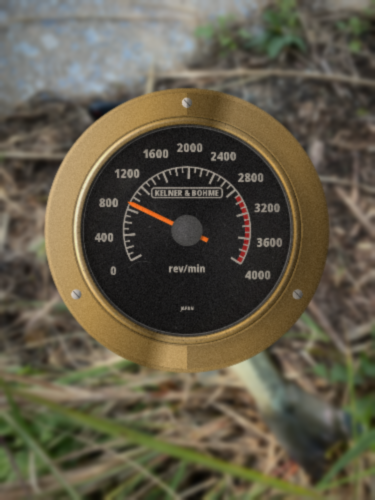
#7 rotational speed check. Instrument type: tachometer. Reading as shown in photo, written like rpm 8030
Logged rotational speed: rpm 900
